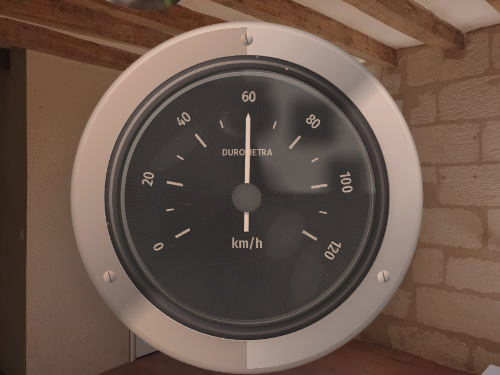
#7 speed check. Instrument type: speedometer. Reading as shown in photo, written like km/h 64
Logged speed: km/h 60
